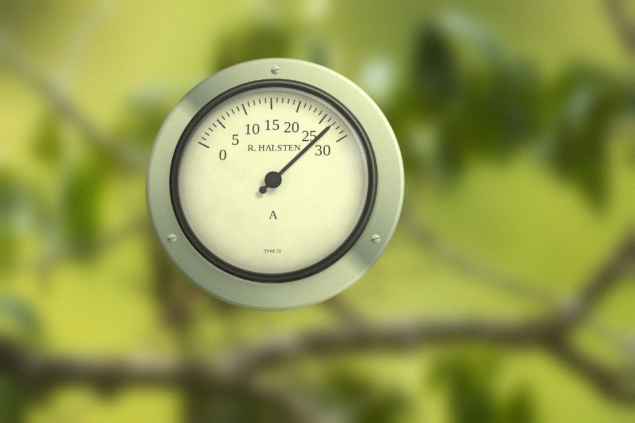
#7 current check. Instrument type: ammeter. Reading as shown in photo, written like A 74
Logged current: A 27
